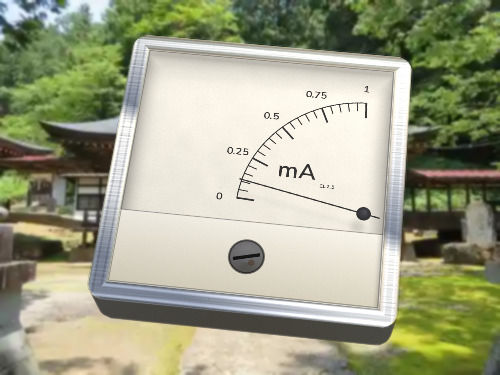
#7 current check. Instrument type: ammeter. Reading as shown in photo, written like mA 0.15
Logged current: mA 0.1
